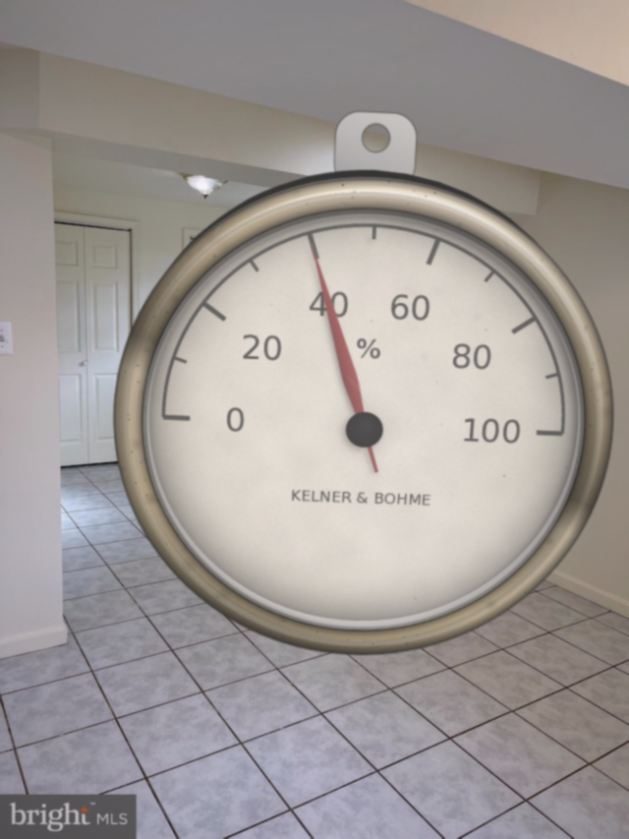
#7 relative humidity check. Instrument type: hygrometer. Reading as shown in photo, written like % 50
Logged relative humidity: % 40
